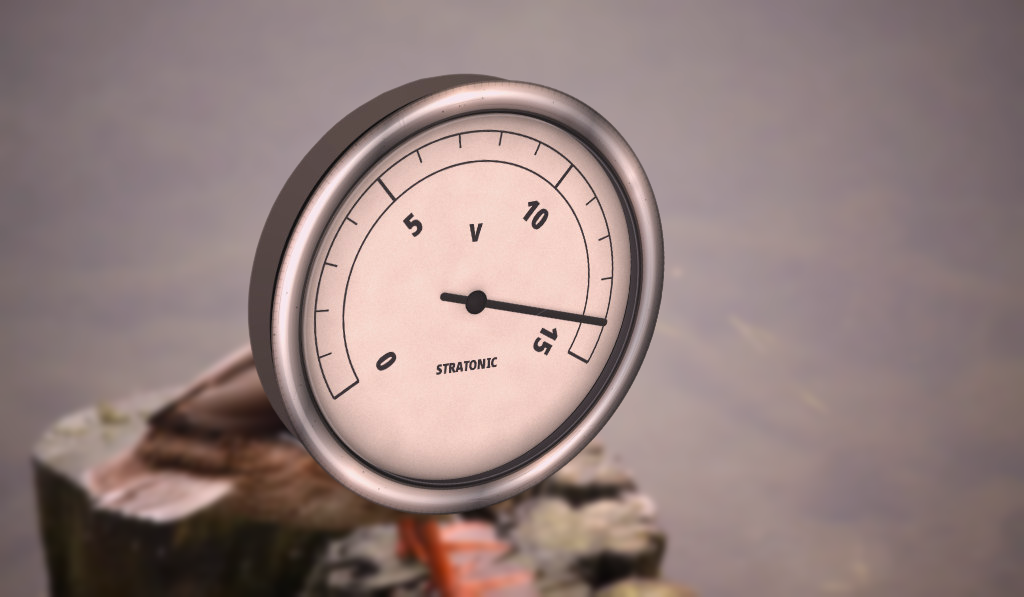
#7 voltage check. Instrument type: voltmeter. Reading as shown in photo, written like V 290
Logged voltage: V 14
